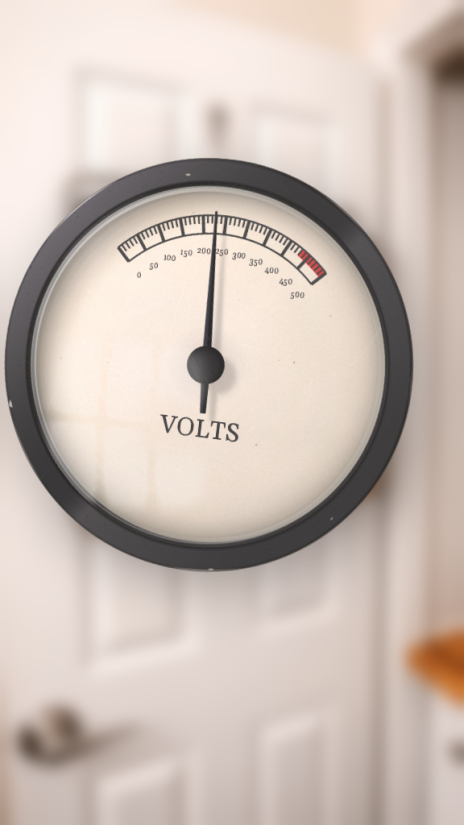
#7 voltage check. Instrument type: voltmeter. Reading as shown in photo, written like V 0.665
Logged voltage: V 230
